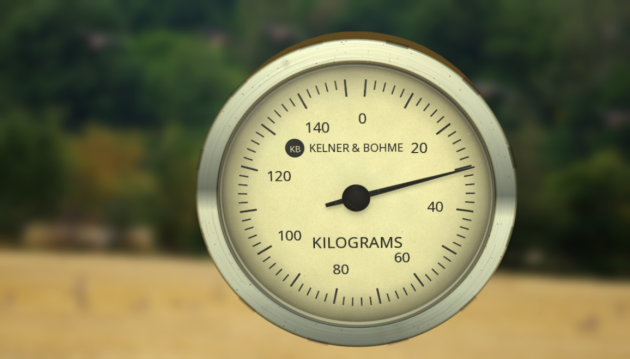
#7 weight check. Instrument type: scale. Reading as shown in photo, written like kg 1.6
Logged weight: kg 30
